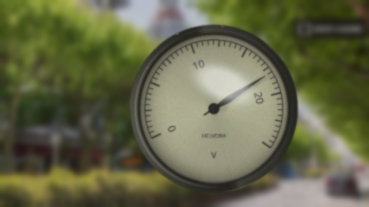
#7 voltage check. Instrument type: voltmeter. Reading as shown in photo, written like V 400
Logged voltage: V 18
